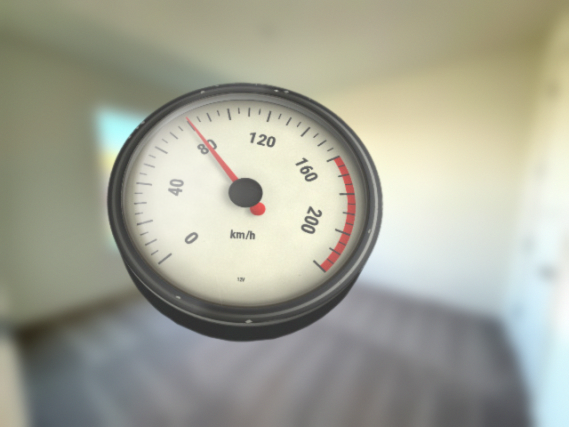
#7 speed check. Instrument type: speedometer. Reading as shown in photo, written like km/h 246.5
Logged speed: km/h 80
